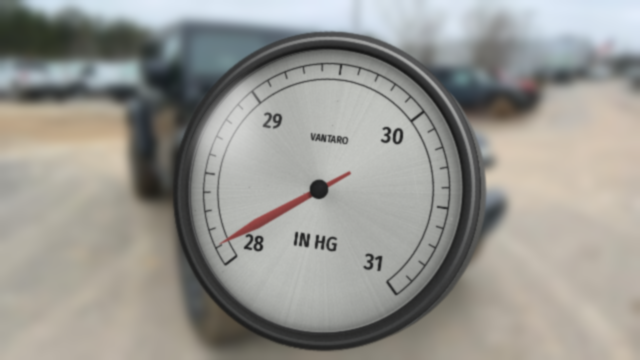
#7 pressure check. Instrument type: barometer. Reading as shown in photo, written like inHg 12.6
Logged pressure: inHg 28.1
